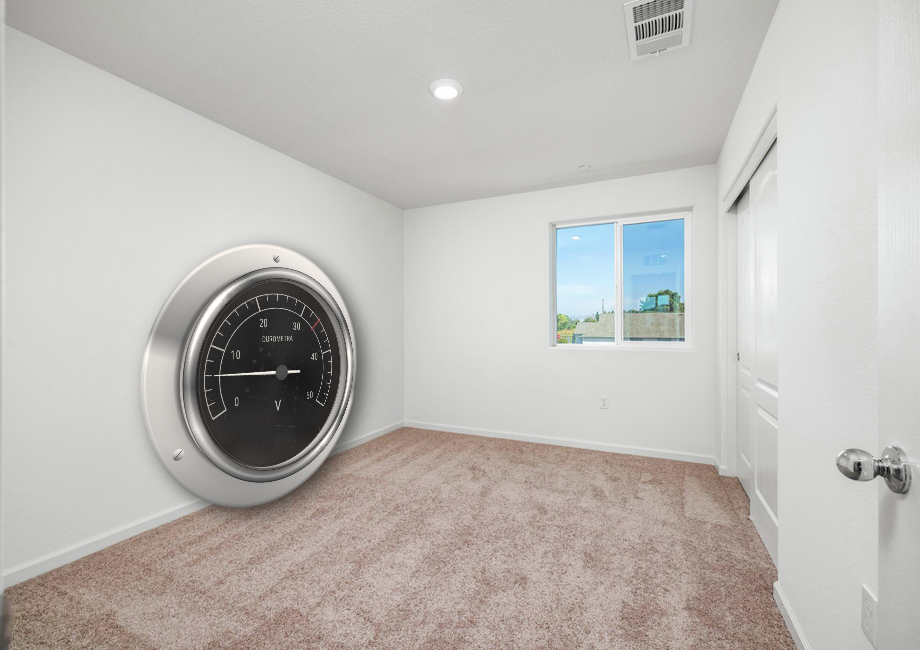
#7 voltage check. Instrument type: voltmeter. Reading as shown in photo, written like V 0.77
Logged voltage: V 6
